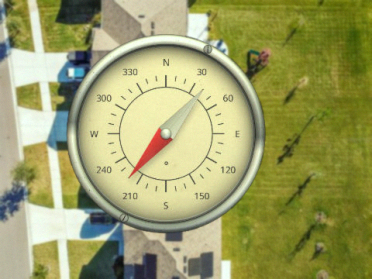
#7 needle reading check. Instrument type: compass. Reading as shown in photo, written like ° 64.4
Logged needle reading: ° 220
